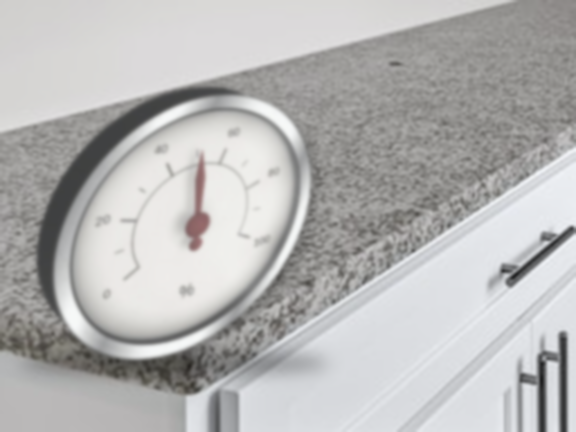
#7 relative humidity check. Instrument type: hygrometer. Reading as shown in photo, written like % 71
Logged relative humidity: % 50
